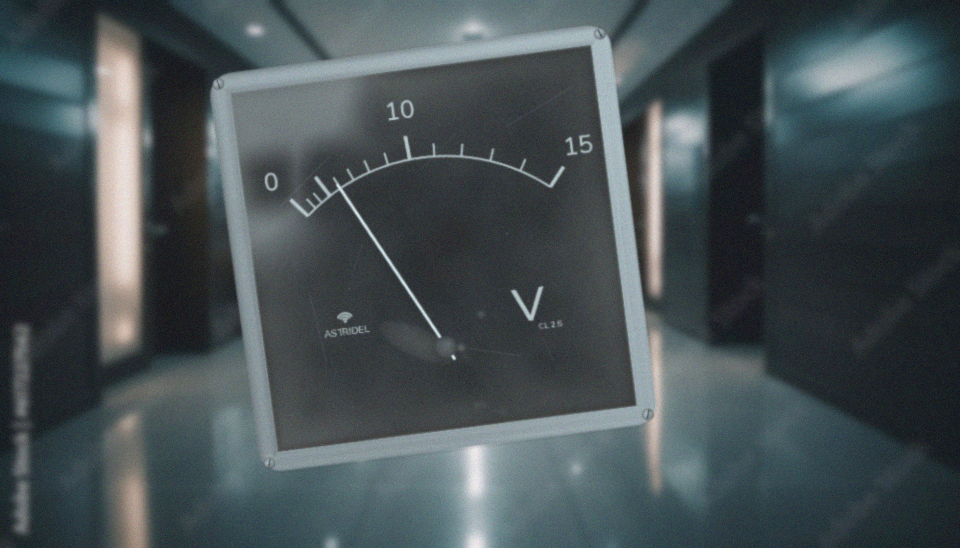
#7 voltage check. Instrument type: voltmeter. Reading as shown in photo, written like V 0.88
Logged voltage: V 6
